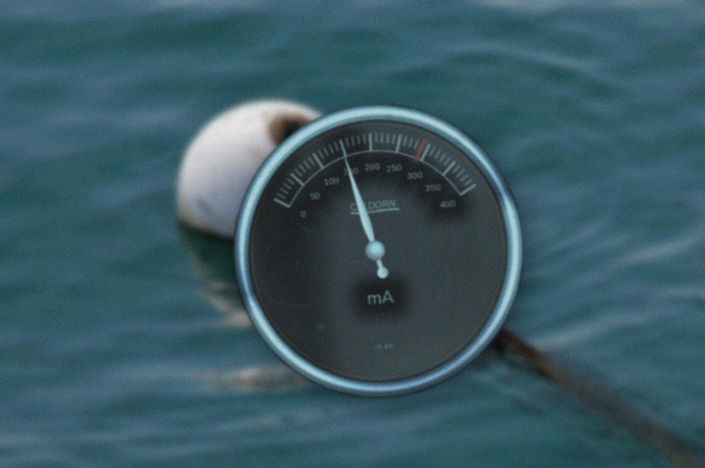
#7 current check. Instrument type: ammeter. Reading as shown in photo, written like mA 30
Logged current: mA 150
